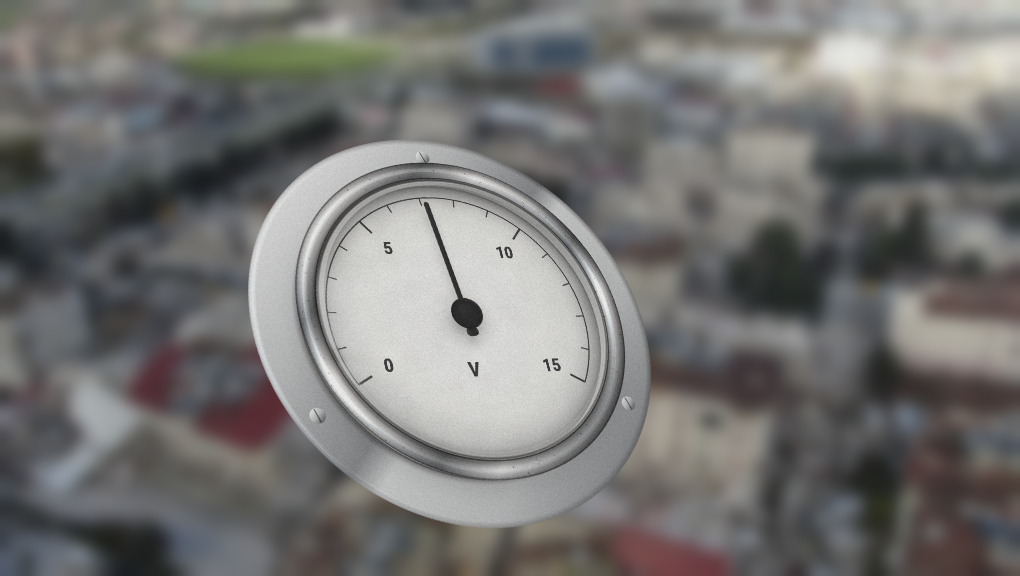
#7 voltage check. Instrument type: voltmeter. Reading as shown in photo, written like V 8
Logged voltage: V 7
